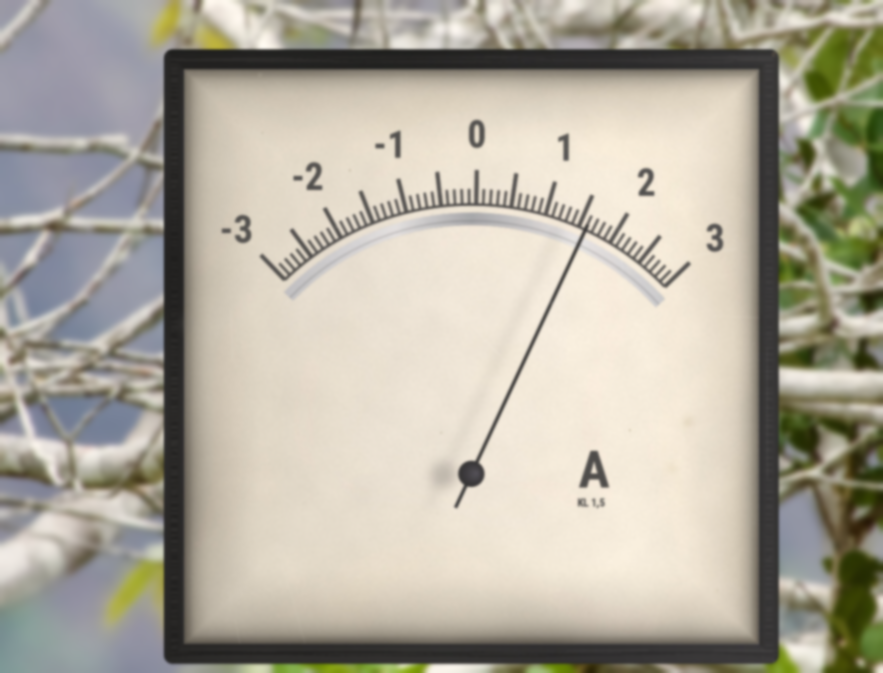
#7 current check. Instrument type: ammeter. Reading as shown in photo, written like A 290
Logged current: A 1.6
